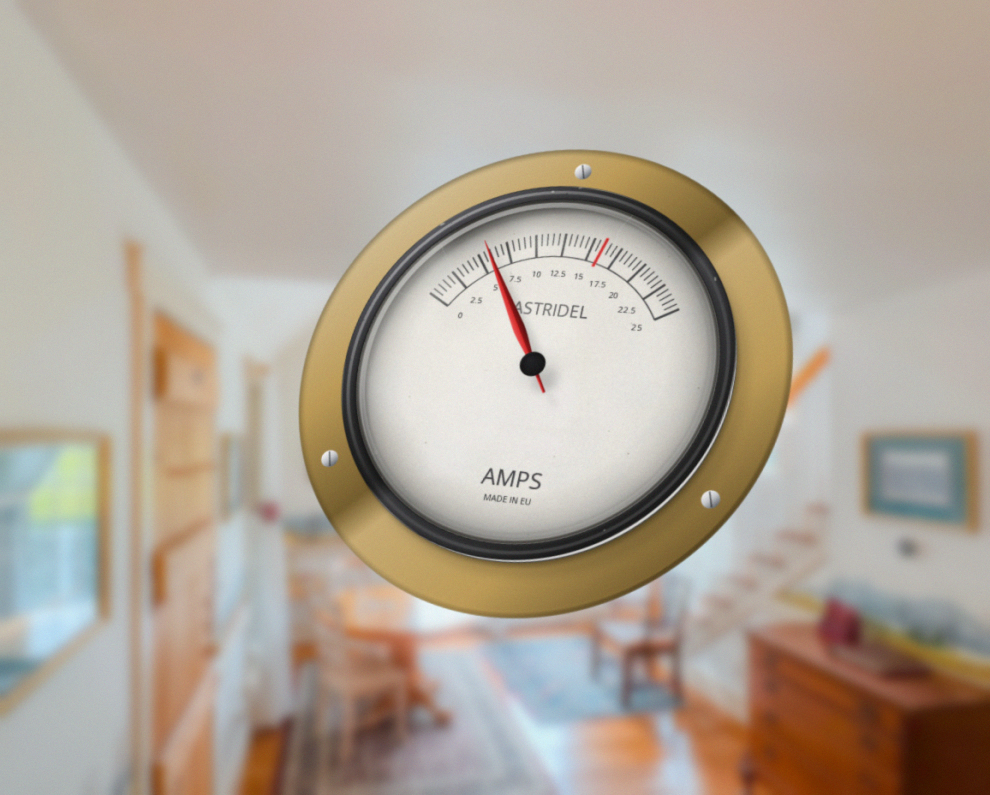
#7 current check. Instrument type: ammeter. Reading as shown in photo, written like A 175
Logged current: A 6
